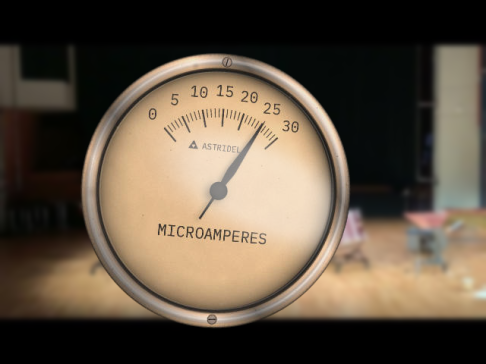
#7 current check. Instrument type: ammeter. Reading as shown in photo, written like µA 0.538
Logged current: µA 25
